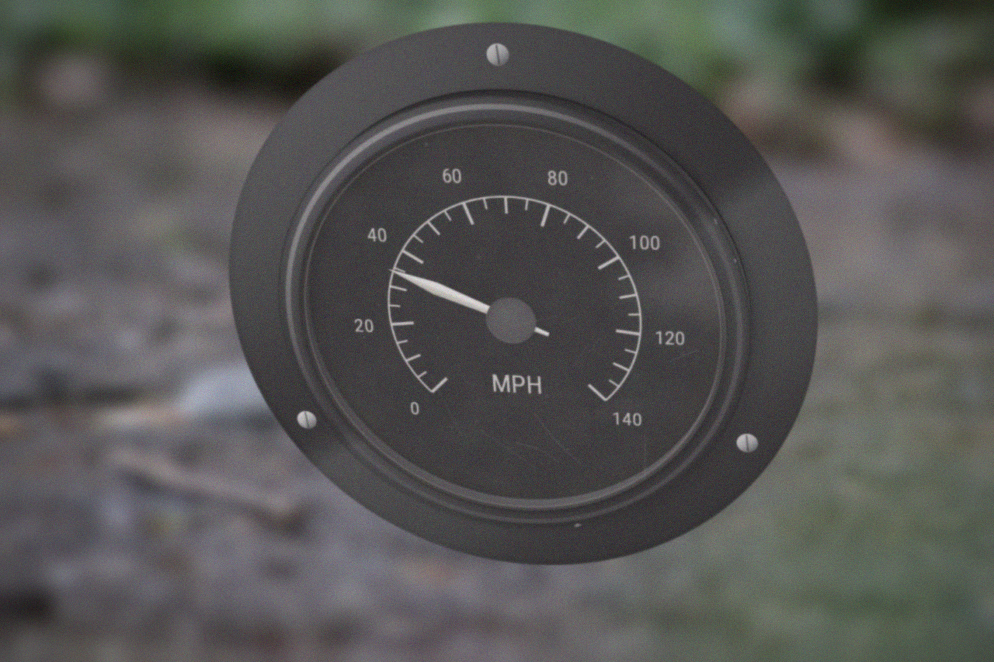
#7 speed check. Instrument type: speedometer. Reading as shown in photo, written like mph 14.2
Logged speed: mph 35
